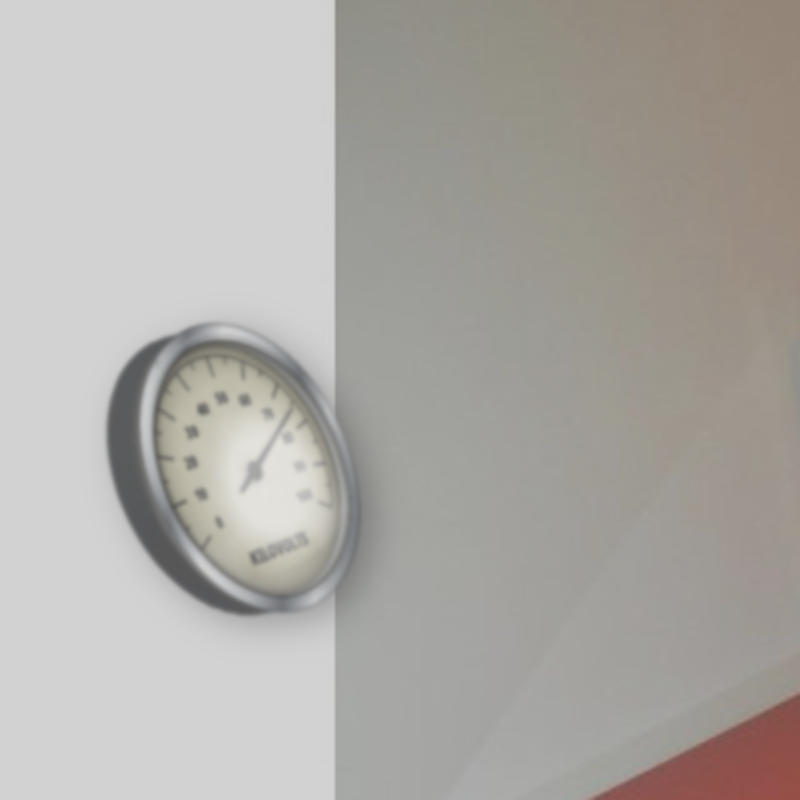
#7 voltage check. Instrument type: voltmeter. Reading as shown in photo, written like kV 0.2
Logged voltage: kV 75
